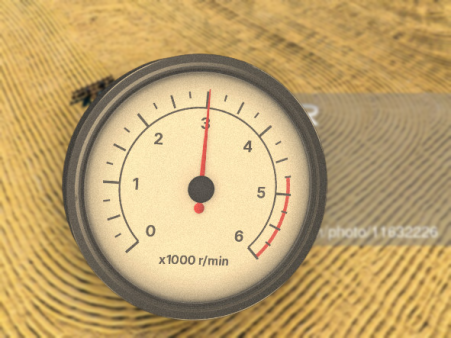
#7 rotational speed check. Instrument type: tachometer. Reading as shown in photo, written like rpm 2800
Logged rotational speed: rpm 3000
